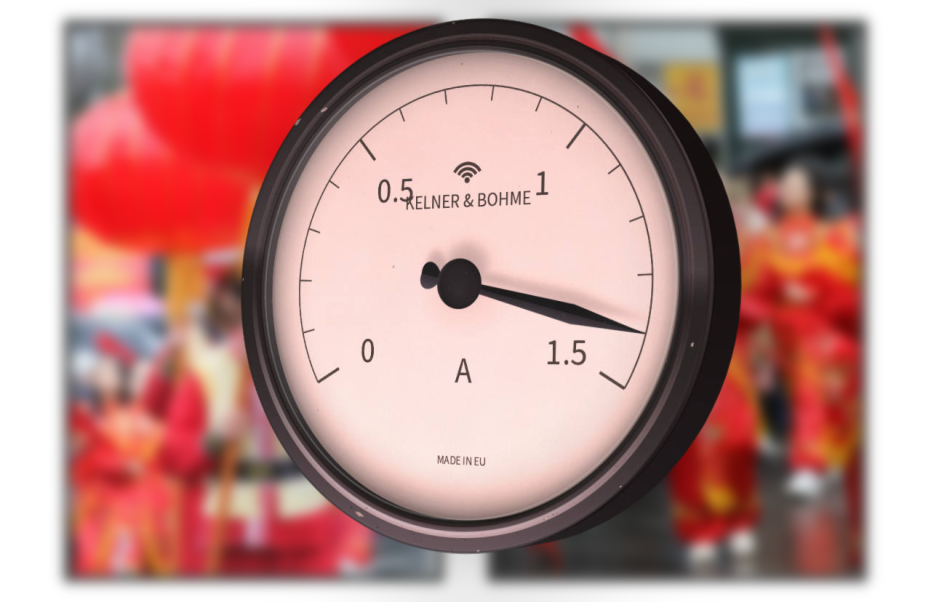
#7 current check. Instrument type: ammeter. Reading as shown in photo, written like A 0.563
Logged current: A 1.4
